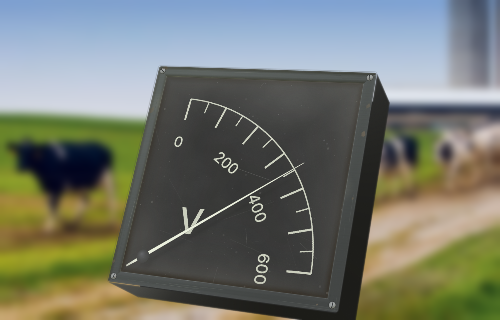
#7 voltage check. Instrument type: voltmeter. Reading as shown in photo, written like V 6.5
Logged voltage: V 350
